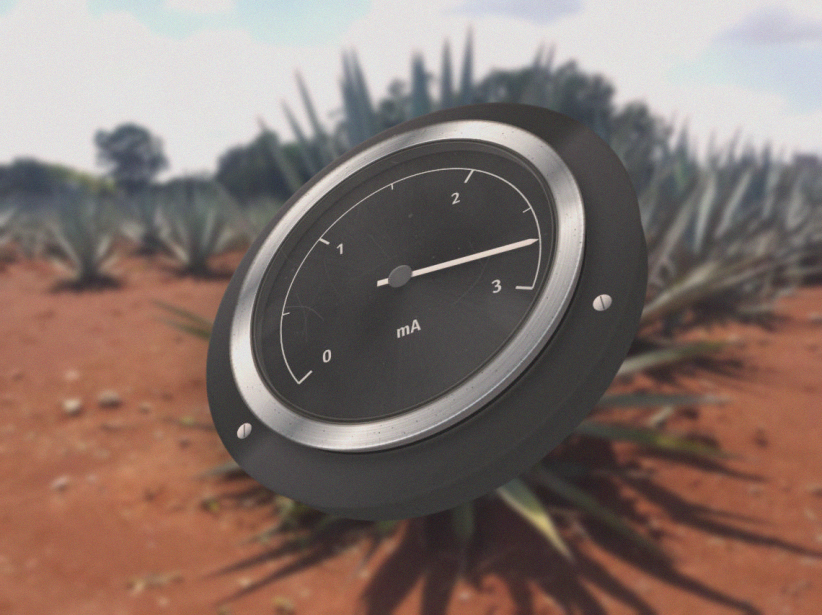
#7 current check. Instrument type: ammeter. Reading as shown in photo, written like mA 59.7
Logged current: mA 2.75
